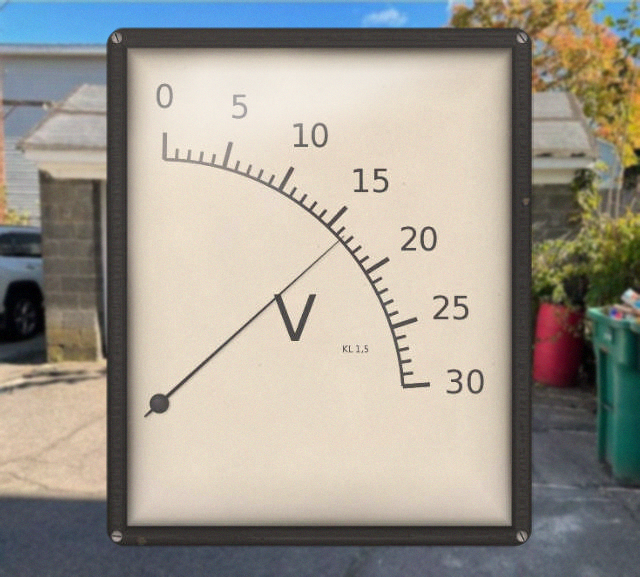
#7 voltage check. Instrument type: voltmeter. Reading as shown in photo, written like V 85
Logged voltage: V 16.5
